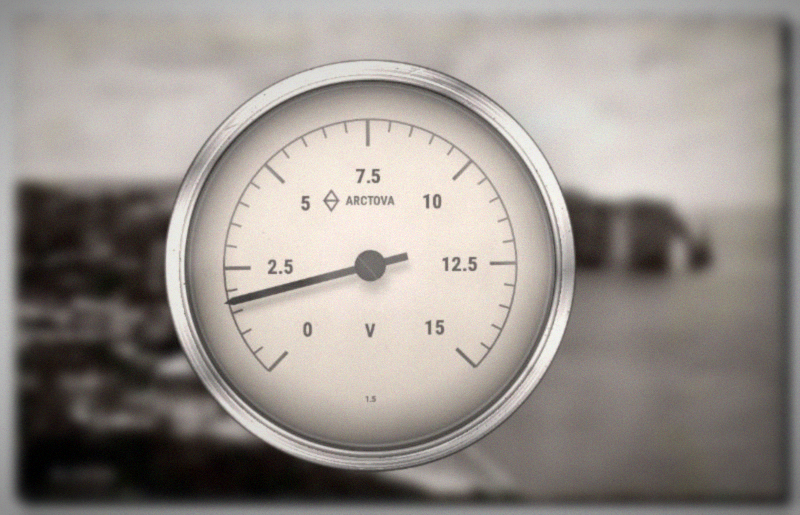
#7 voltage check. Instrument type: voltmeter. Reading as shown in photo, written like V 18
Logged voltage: V 1.75
